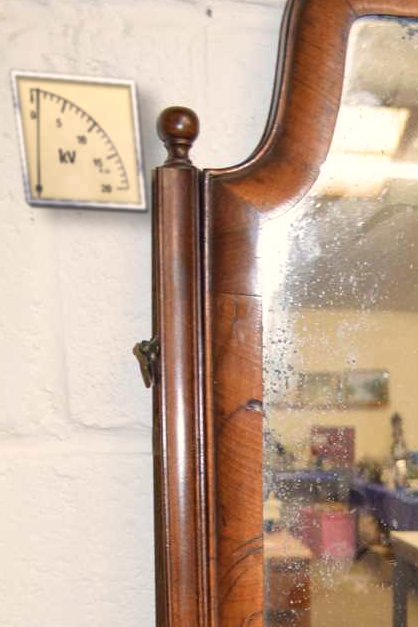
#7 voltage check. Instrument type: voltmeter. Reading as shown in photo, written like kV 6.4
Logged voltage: kV 1
